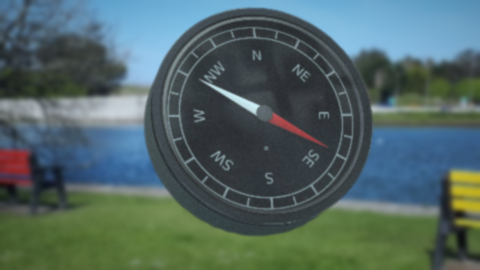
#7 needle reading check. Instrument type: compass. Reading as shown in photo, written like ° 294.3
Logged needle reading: ° 120
